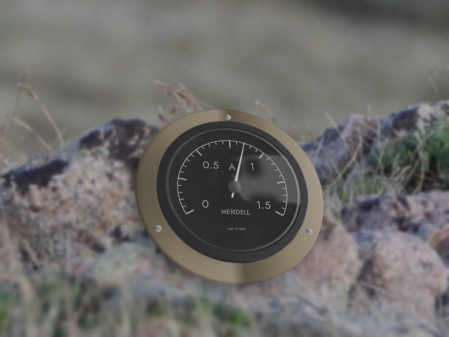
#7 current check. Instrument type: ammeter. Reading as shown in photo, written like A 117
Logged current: A 0.85
